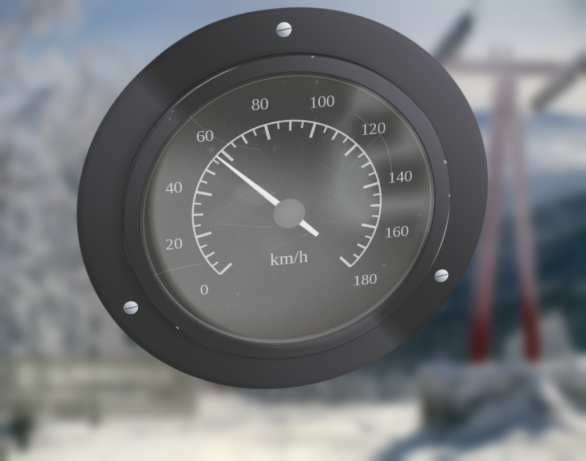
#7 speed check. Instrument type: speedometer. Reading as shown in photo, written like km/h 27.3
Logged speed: km/h 57.5
